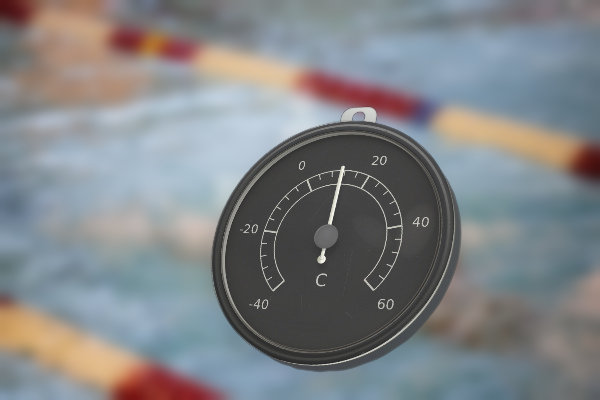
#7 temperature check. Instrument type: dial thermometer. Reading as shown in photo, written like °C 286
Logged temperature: °C 12
